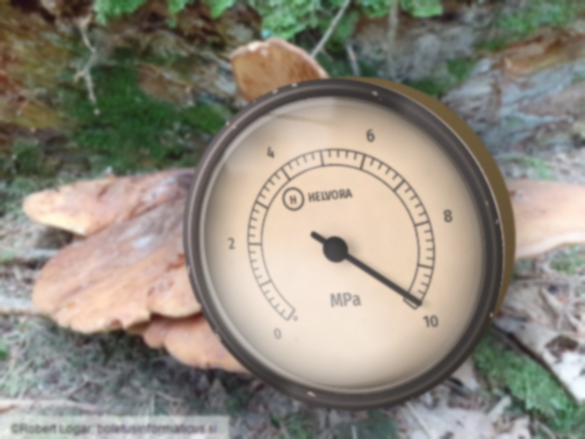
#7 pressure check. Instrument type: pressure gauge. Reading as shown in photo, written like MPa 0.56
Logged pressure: MPa 9.8
